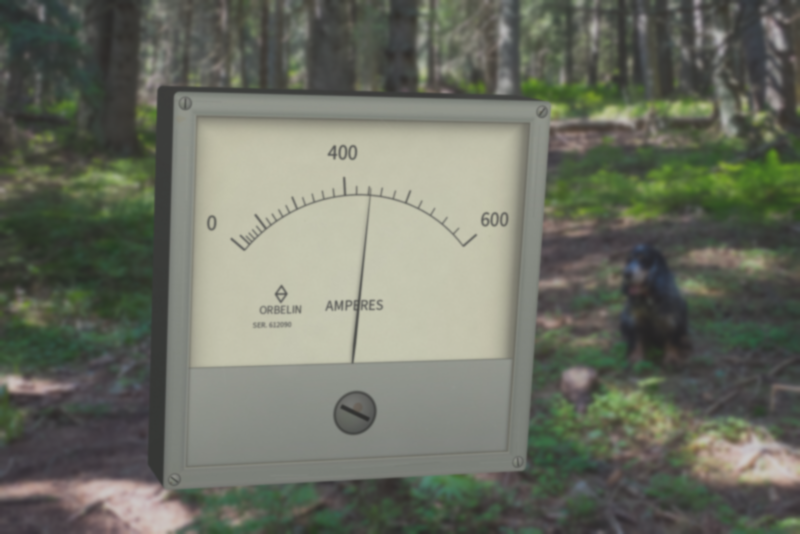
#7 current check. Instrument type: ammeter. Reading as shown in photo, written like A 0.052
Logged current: A 440
